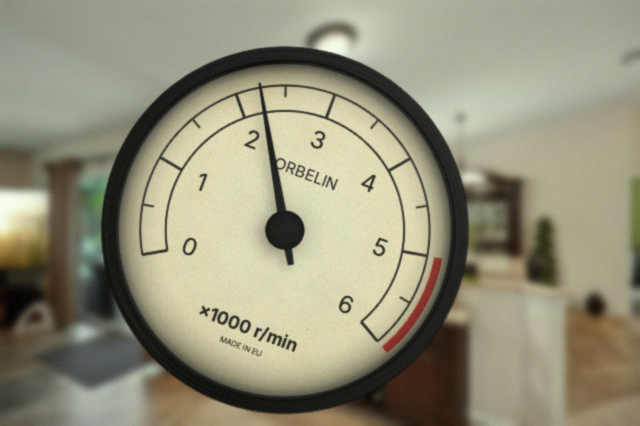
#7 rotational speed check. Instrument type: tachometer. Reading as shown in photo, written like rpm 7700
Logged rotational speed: rpm 2250
